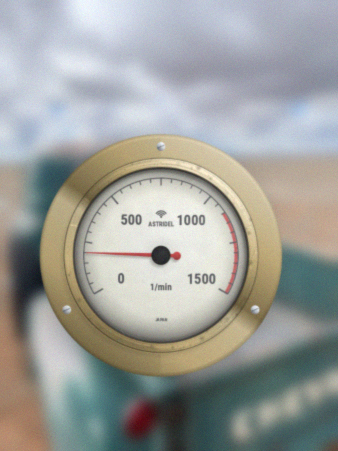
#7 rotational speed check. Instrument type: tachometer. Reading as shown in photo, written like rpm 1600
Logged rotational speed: rpm 200
